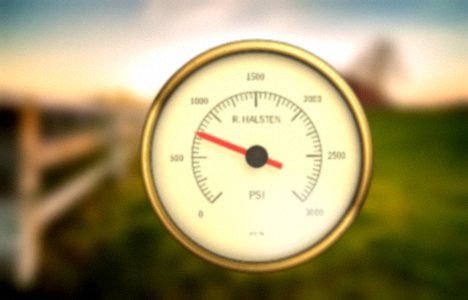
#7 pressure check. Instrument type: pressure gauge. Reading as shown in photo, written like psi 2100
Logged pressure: psi 750
